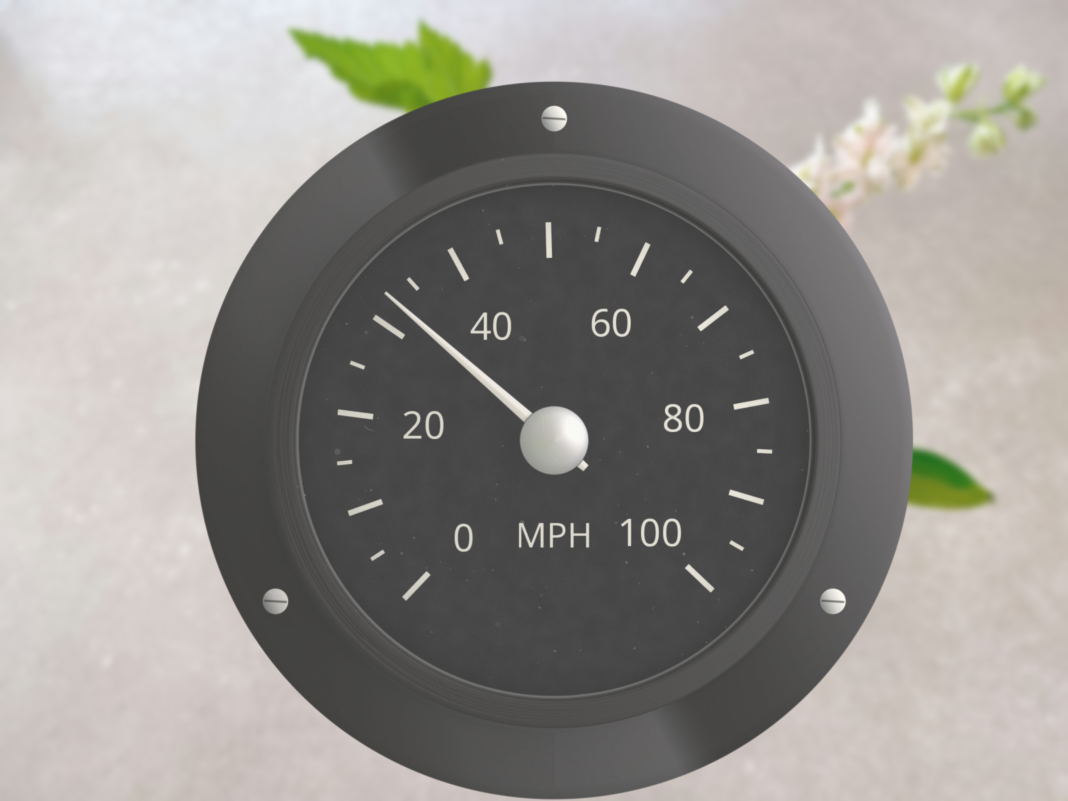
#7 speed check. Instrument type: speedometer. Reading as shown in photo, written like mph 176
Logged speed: mph 32.5
